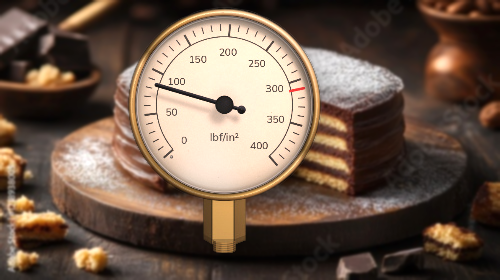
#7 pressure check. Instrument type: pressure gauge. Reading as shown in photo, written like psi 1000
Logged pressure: psi 85
